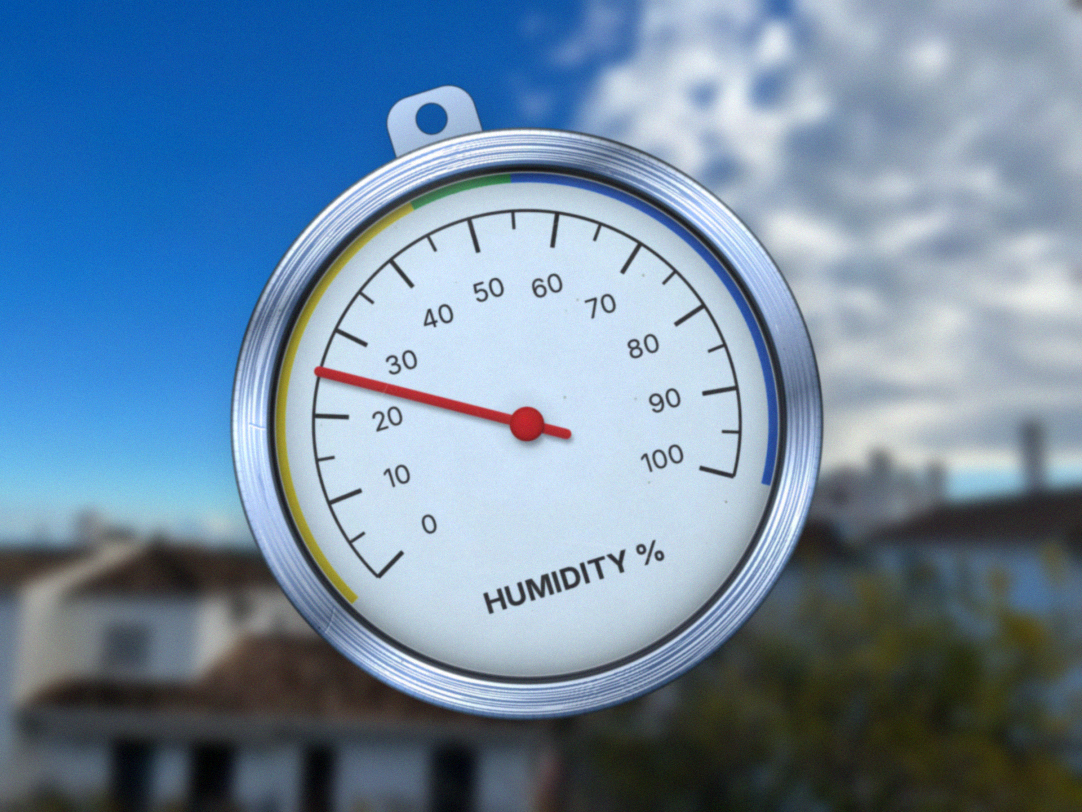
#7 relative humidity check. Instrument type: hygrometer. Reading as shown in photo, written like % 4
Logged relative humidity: % 25
